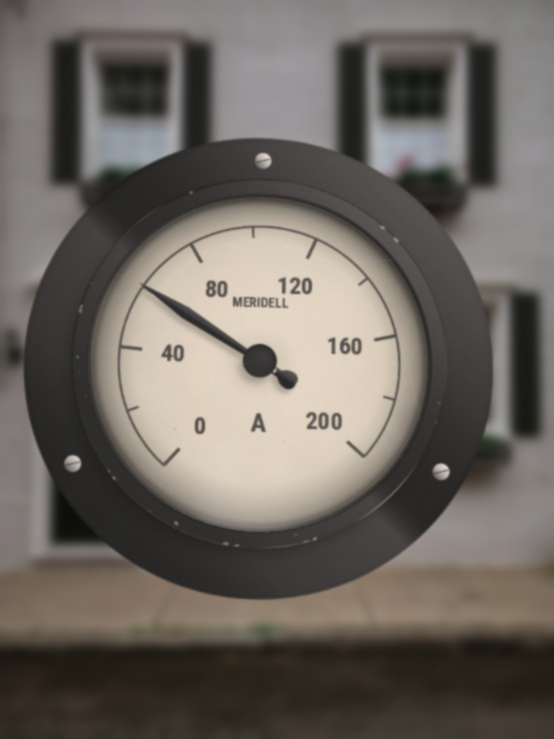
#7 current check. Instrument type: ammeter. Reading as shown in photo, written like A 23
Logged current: A 60
